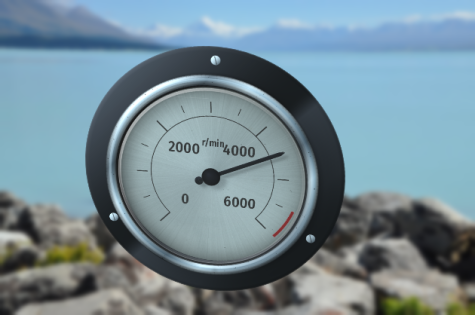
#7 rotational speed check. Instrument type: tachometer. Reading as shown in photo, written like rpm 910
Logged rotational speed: rpm 4500
